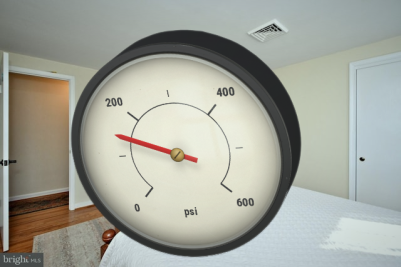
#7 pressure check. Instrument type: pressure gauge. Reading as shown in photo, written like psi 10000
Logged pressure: psi 150
